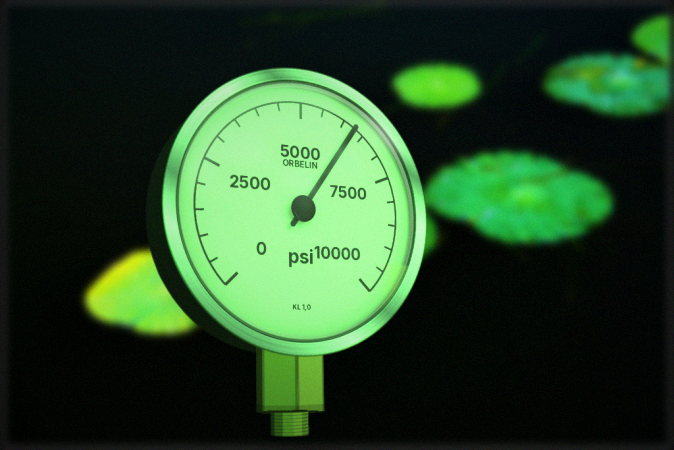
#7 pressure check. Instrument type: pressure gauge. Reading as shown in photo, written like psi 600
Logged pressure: psi 6250
